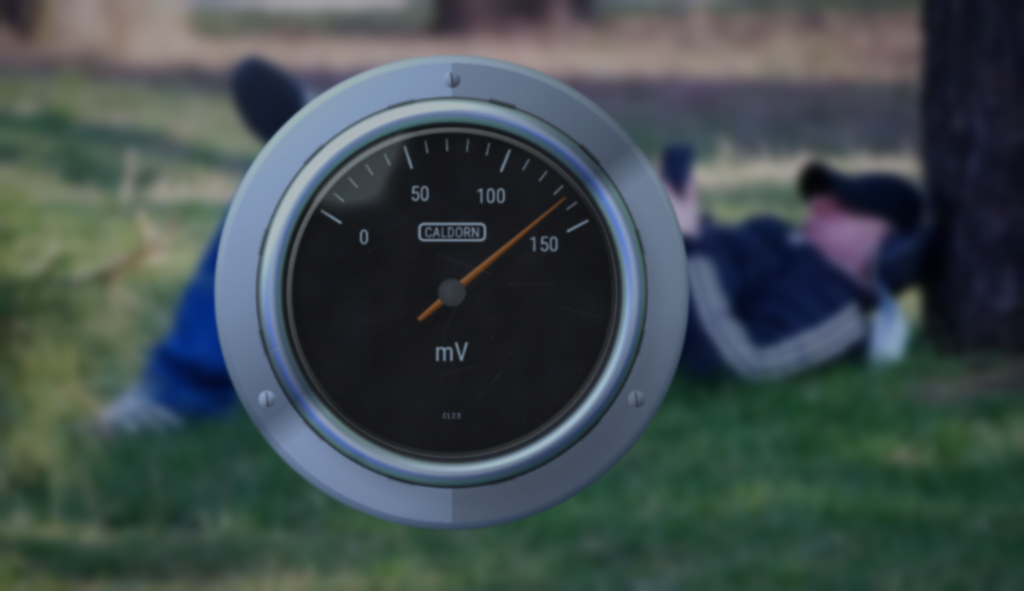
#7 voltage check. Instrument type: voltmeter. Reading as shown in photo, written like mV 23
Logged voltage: mV 135
